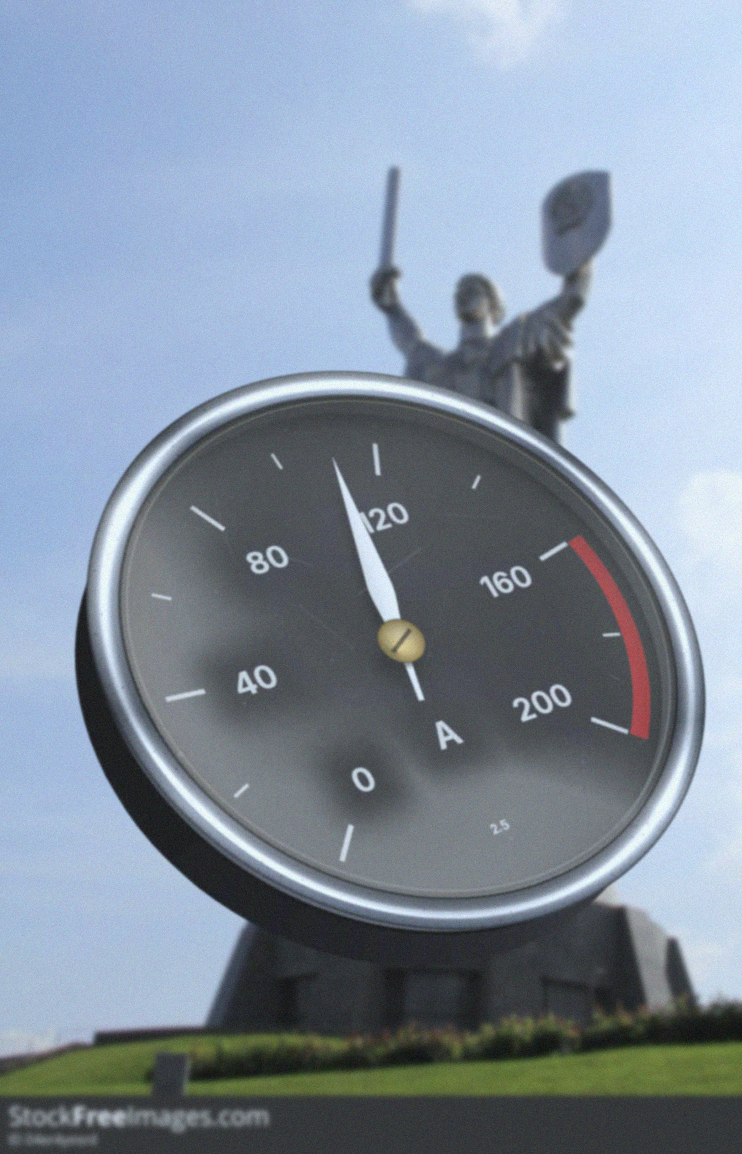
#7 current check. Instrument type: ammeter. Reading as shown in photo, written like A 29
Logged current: A 110
